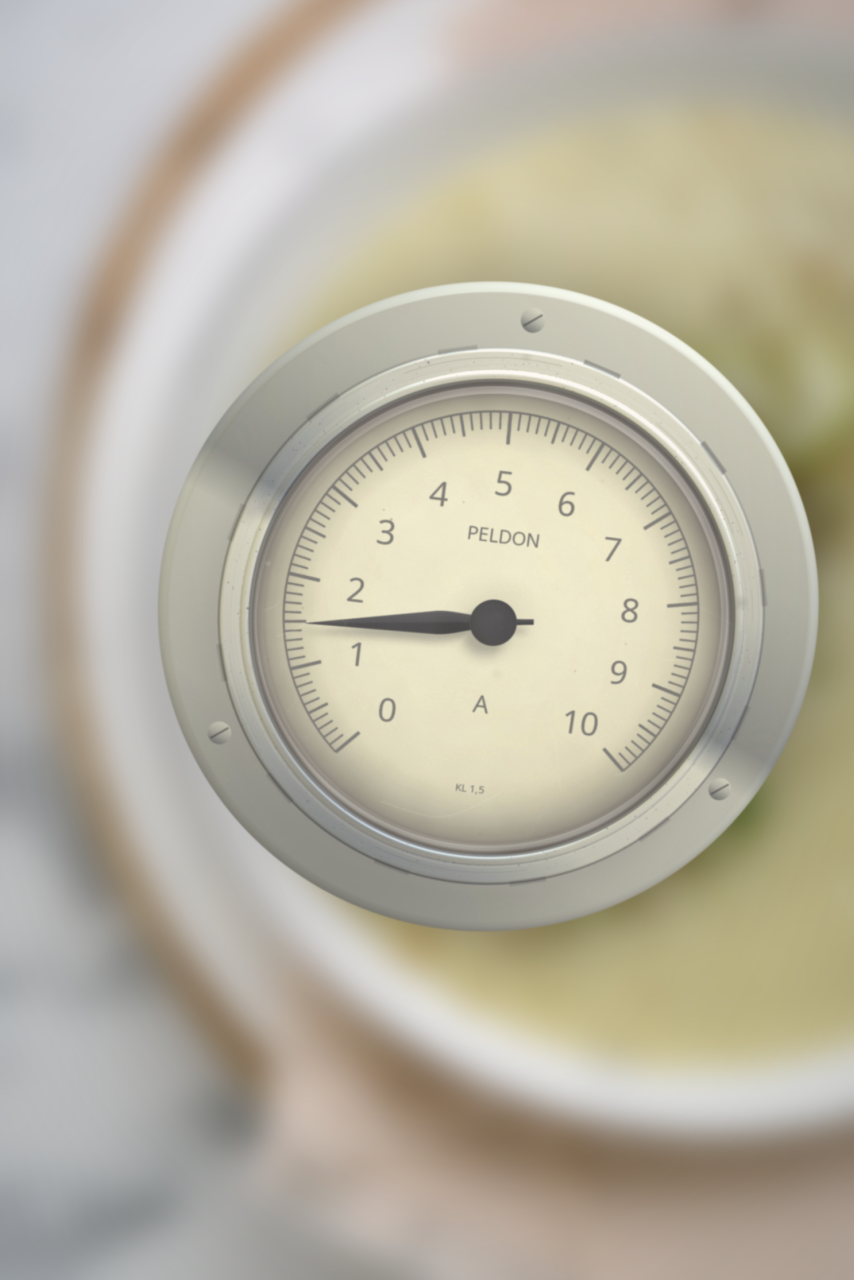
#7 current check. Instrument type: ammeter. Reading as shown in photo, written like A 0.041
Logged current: A 1.5
